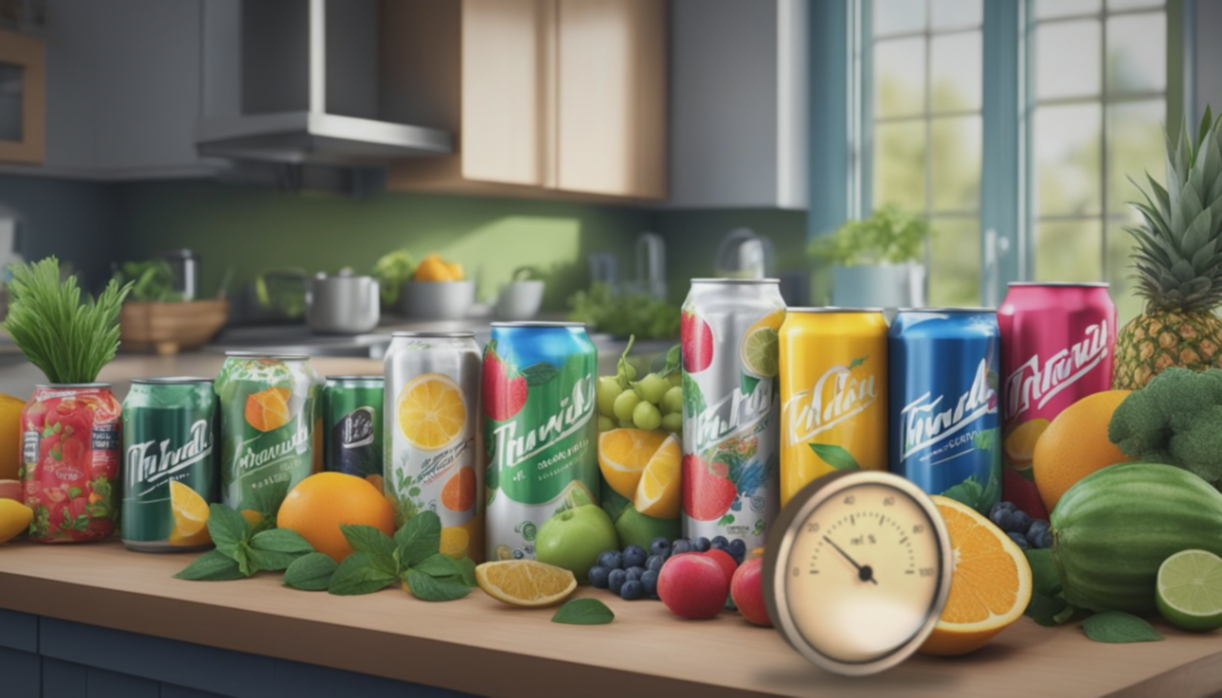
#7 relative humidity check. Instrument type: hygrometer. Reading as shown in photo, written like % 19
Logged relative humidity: % 20
